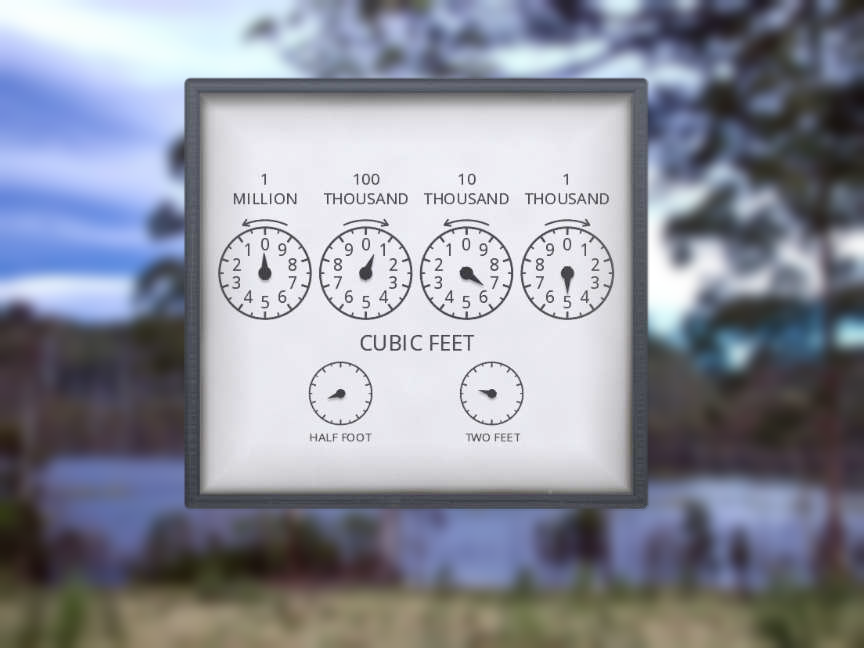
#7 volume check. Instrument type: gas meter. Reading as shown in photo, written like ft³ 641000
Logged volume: ft³ 6500
